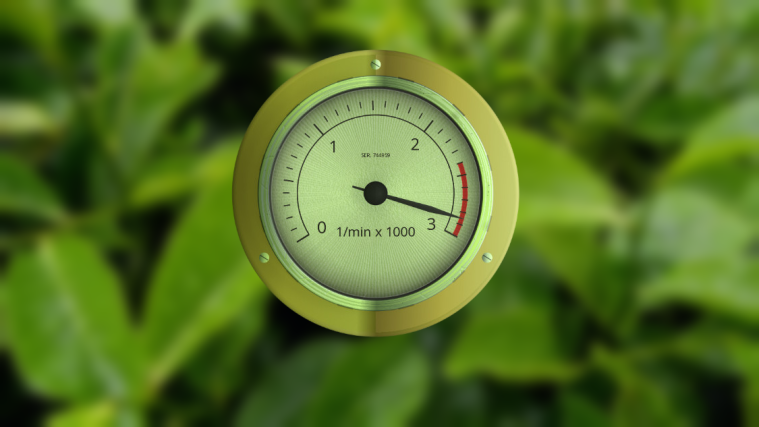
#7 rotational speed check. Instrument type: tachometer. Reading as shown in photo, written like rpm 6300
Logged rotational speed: rpm 2850
